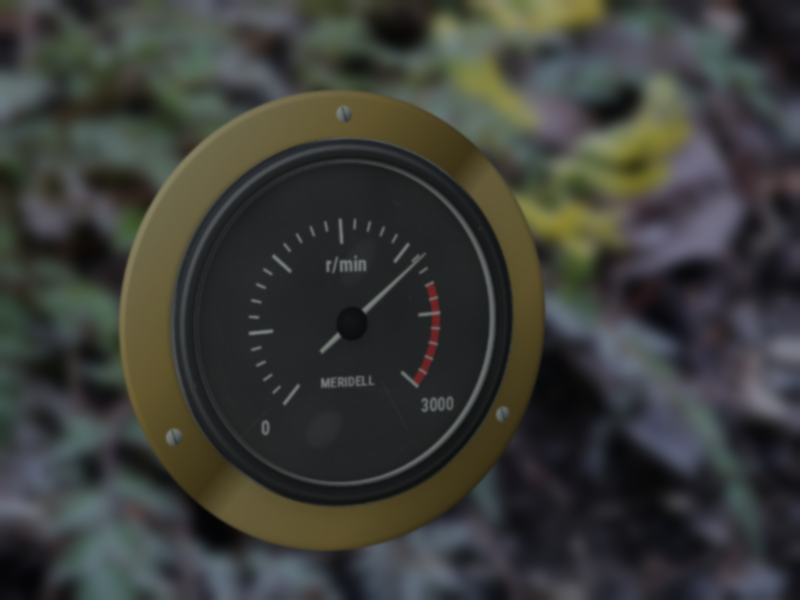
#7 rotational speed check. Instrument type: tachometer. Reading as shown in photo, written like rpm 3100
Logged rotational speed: rpm 2100
